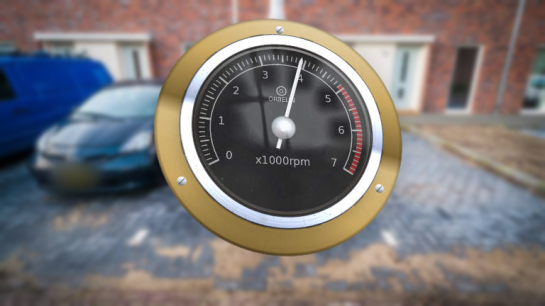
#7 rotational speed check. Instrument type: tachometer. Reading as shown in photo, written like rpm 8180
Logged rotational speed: rpm 3900
